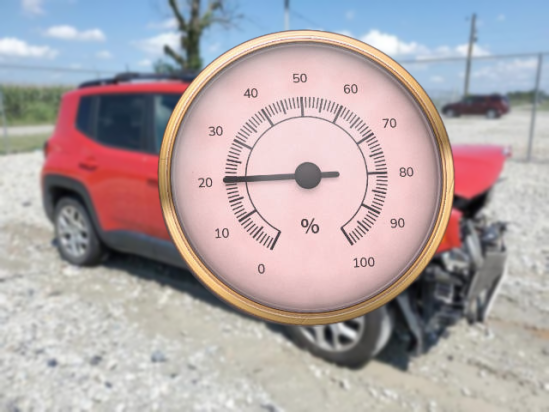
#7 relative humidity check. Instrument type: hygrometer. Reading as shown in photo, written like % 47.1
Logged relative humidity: % 20
